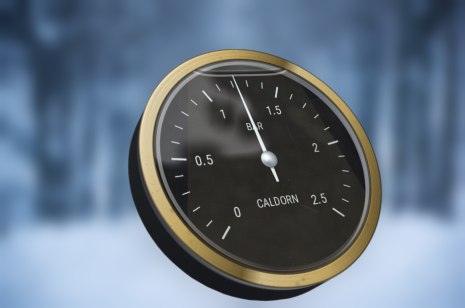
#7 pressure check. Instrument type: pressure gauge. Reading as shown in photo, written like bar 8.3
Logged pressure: bar 1.2
